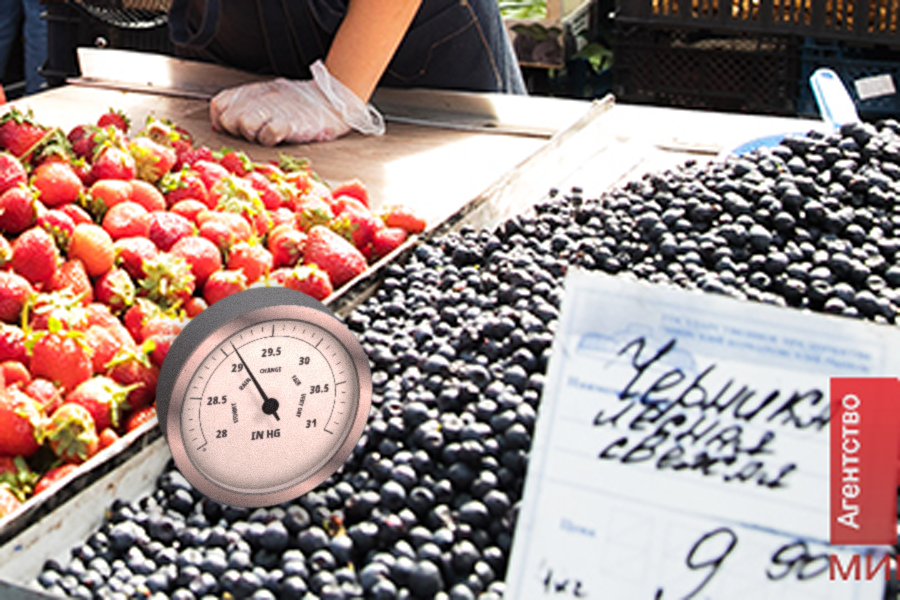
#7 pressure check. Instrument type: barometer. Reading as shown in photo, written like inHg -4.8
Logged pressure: inHg 29.1
